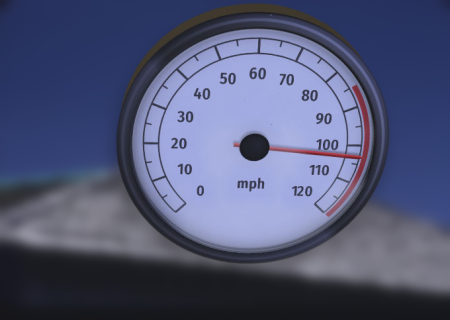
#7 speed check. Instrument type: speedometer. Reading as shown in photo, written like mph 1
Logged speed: mph 102.5
